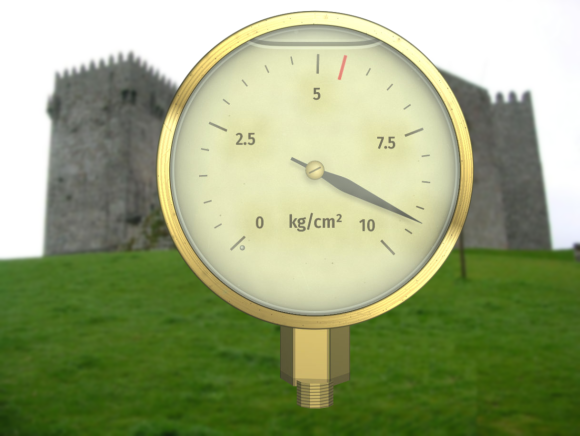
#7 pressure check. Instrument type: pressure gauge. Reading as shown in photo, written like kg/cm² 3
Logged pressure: kg/cm² 9.25
